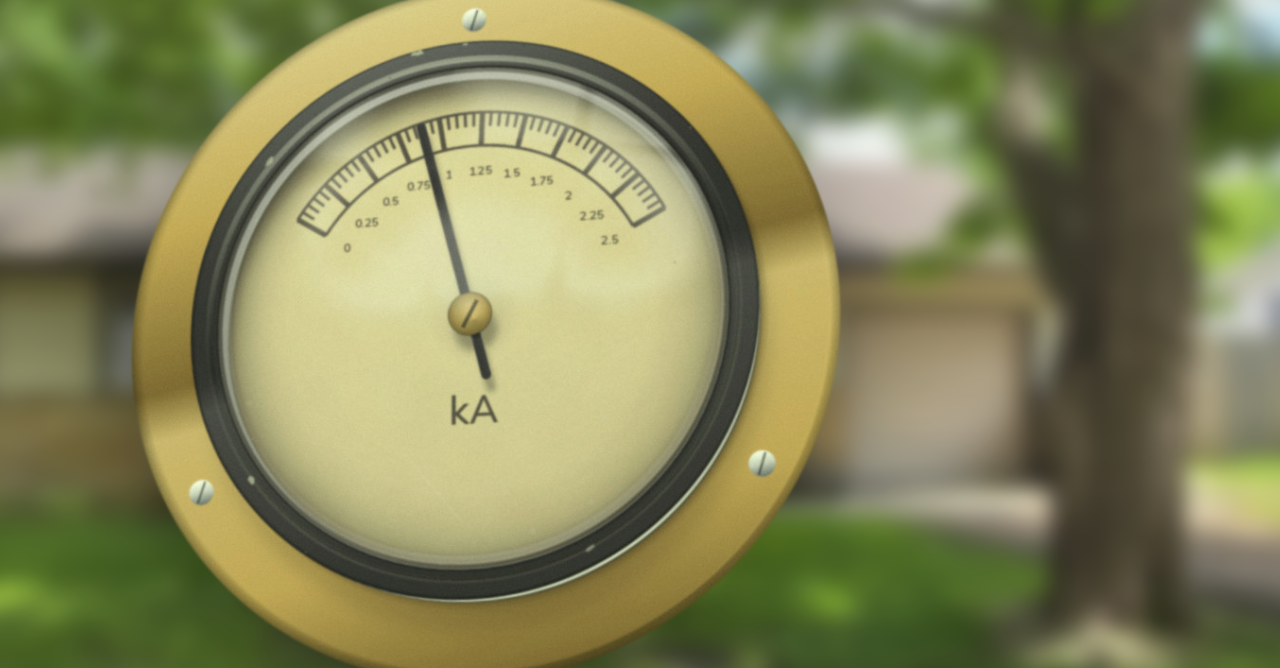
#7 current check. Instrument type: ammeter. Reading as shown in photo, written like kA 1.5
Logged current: kA 0.9
